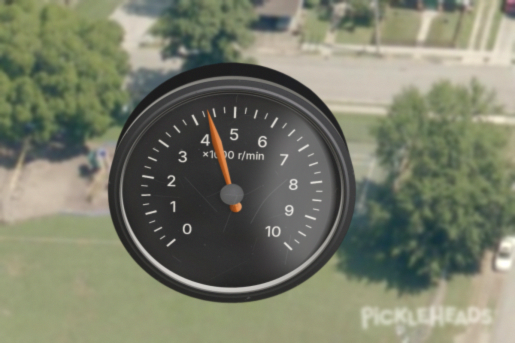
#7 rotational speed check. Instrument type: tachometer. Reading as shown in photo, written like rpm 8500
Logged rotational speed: rpm 4375
